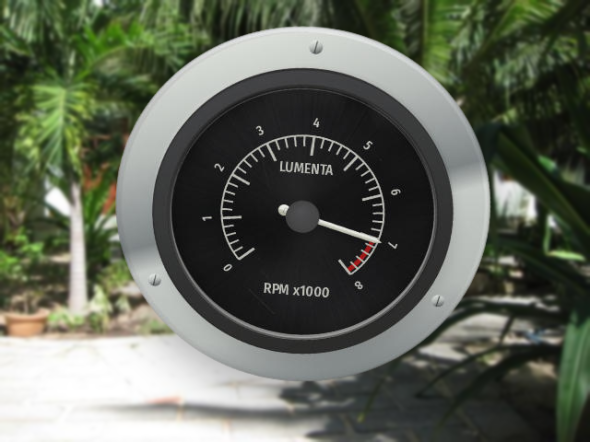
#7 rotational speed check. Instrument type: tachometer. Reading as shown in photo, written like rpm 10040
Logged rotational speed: rpm 7000
